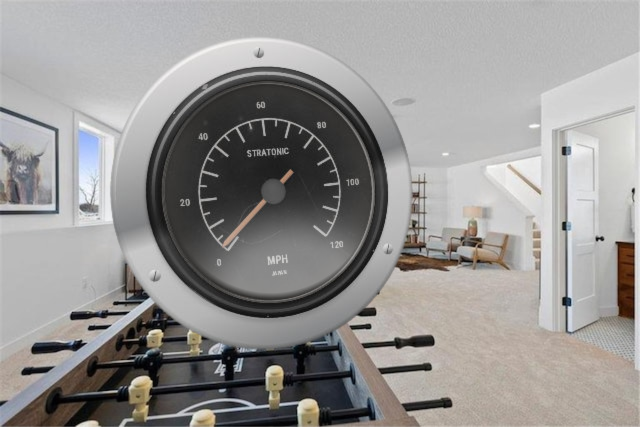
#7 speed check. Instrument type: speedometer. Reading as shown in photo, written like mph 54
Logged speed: mph 2.5
